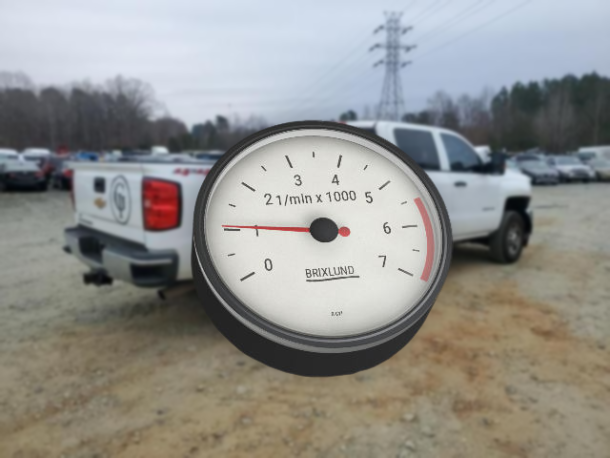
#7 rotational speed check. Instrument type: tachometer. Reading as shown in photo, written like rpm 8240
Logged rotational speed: rpm 1000
